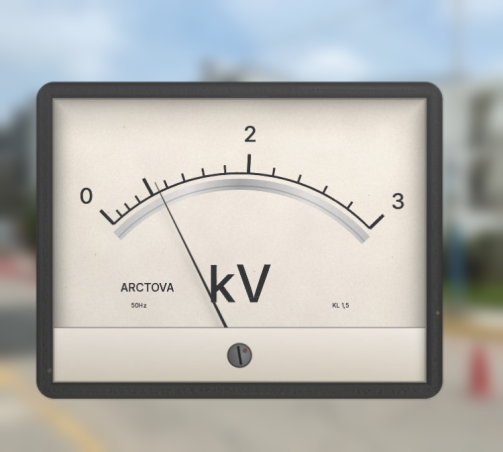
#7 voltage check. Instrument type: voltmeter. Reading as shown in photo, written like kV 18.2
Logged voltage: kV 1.1
